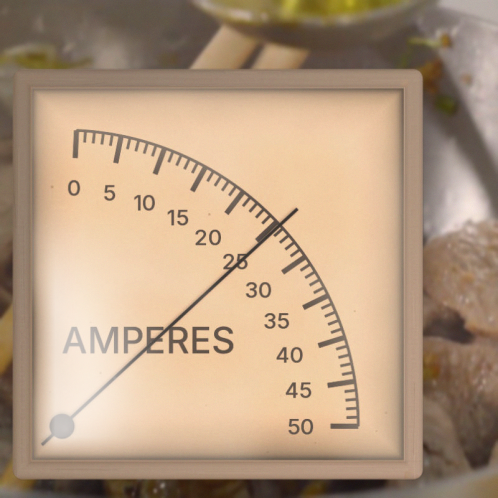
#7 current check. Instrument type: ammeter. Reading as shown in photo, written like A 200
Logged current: A 25.5
